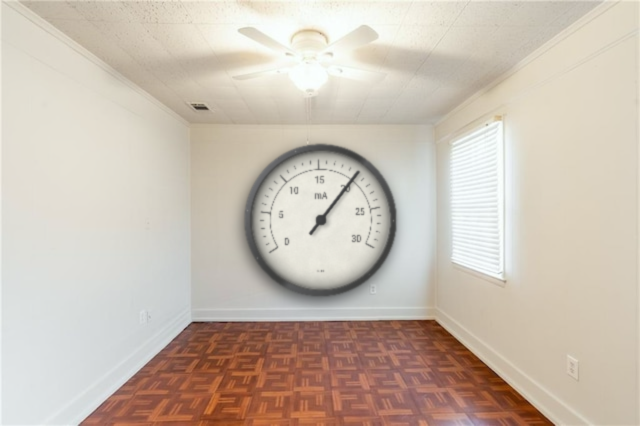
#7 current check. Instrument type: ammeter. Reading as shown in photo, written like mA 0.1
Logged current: mA 20
